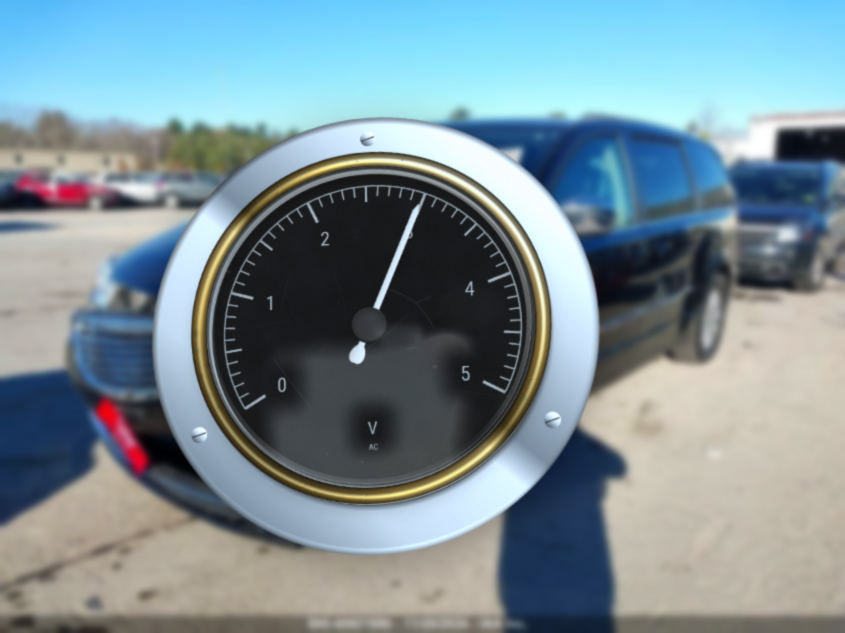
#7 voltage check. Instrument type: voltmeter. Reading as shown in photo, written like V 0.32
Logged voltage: V 3
